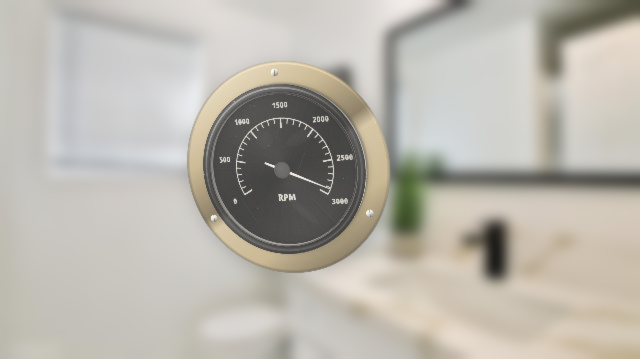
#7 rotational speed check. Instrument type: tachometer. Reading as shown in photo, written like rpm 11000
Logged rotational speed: rpm 2900
